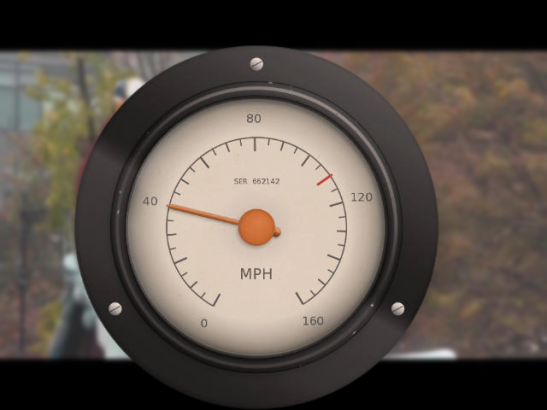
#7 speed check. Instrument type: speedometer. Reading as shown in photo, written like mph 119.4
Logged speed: mph 40
